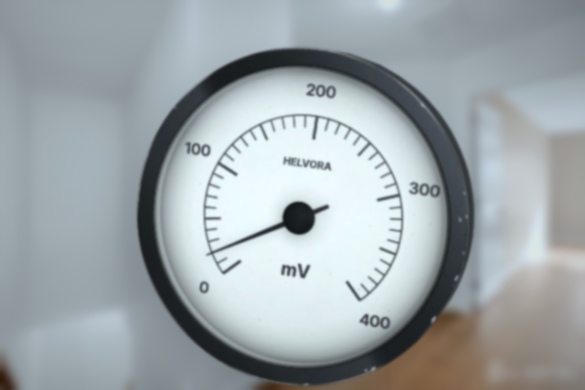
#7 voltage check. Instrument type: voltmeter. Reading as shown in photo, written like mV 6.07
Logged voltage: mV 20
